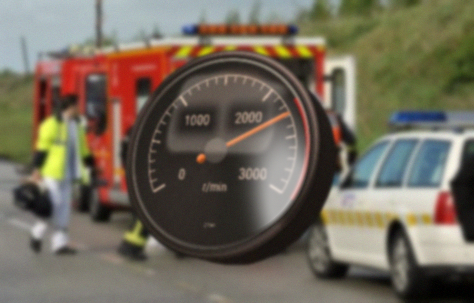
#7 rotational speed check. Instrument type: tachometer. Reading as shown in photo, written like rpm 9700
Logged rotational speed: rpm 2300
